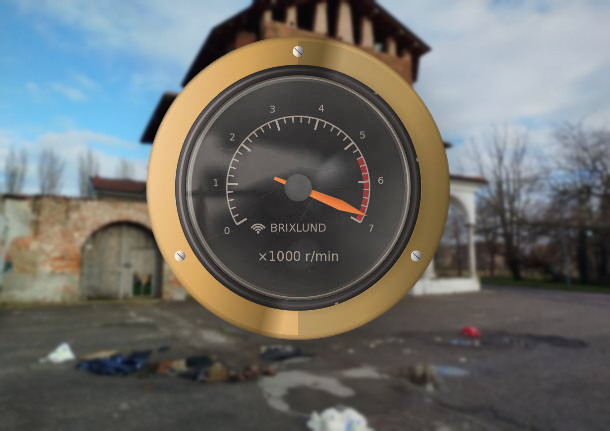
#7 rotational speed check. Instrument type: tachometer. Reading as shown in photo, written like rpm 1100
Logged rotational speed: rpm 6800
